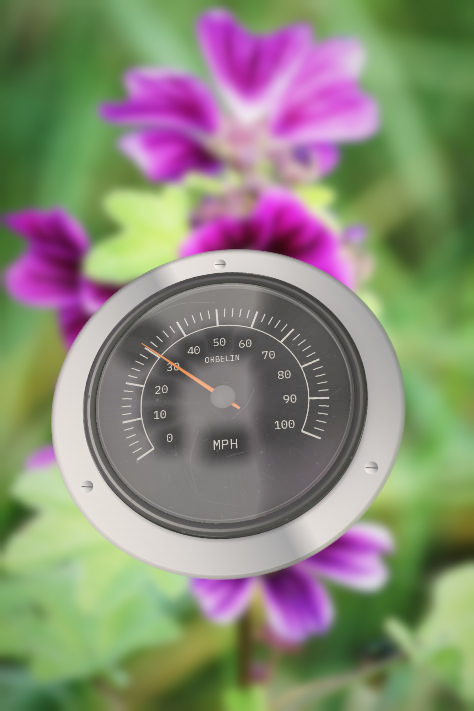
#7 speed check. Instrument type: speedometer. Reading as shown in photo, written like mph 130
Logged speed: mph 30
